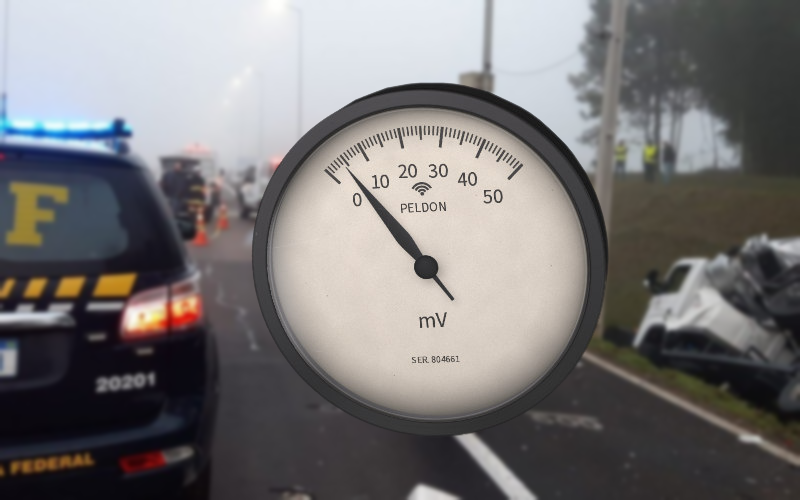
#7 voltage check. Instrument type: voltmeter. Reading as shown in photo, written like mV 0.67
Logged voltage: mV 5
